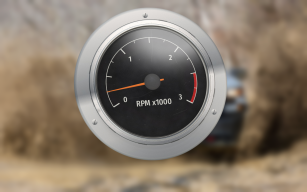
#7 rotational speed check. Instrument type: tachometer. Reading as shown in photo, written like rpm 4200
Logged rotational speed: rpm 250
